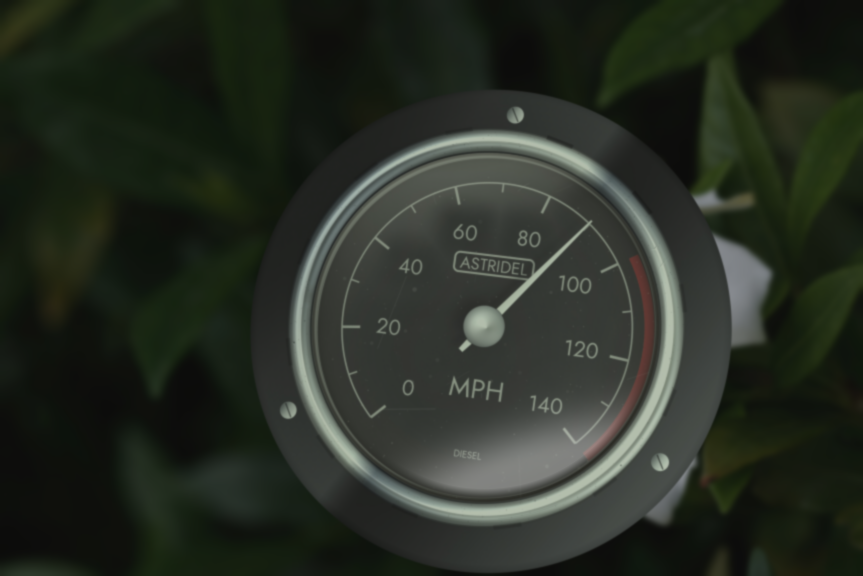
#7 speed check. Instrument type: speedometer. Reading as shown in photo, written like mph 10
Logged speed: mph 90
